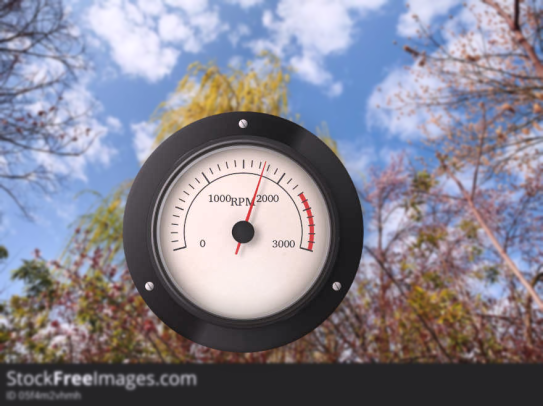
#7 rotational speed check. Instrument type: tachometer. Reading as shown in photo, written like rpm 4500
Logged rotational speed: rpm 1750
